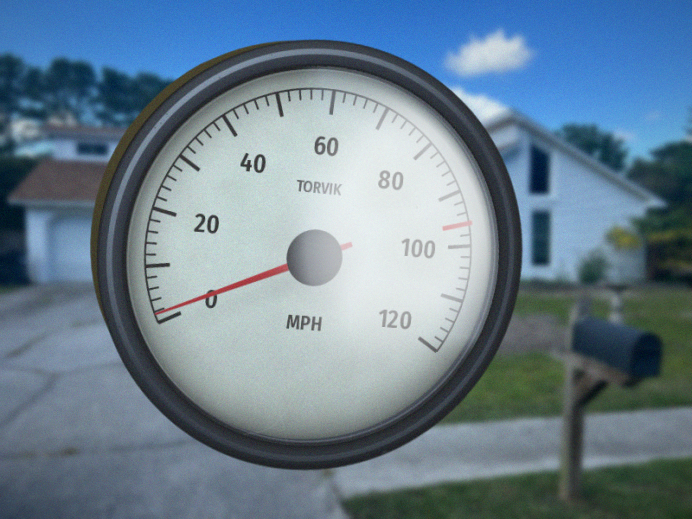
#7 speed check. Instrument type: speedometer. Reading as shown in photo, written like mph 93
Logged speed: mph 2
